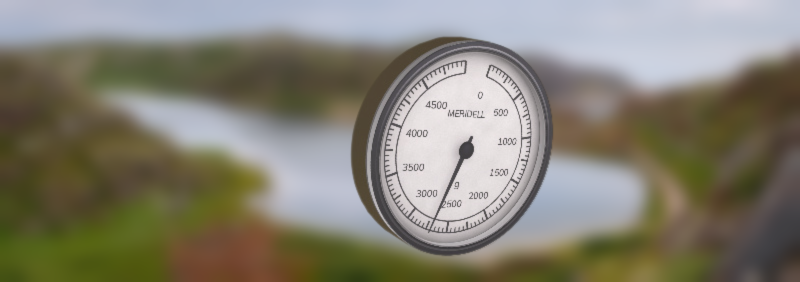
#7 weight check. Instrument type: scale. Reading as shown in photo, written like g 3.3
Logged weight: g 2750
